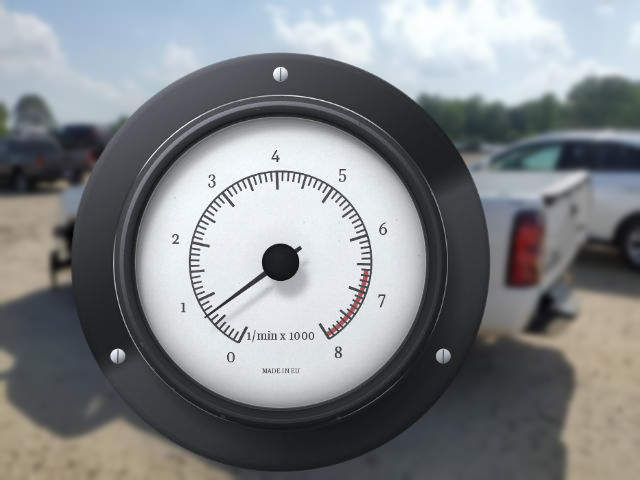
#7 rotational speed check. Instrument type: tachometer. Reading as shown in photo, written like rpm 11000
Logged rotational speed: rpm 700
